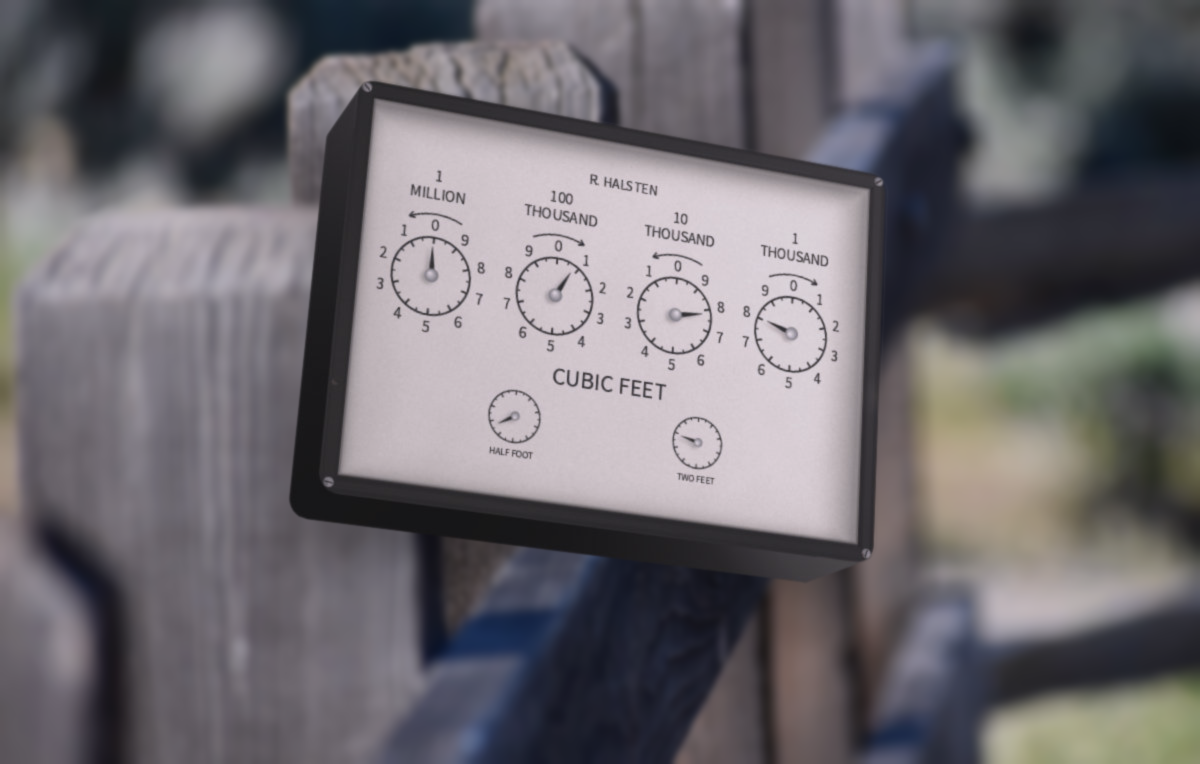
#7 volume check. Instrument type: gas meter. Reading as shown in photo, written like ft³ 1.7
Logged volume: ft³ 7800
